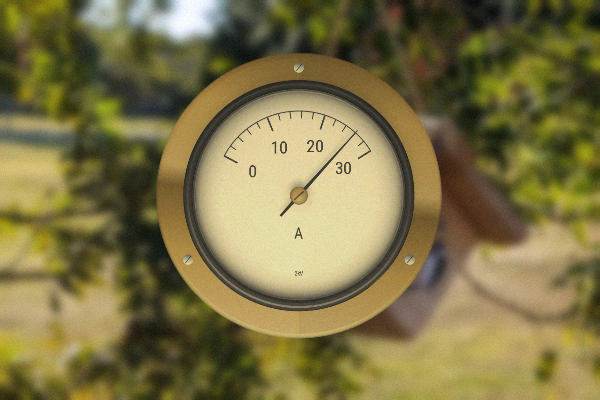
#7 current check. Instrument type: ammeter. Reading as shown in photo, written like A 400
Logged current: A 26
